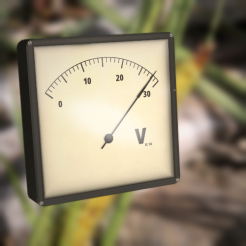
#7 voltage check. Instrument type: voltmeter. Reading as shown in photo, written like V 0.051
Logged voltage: V 28
